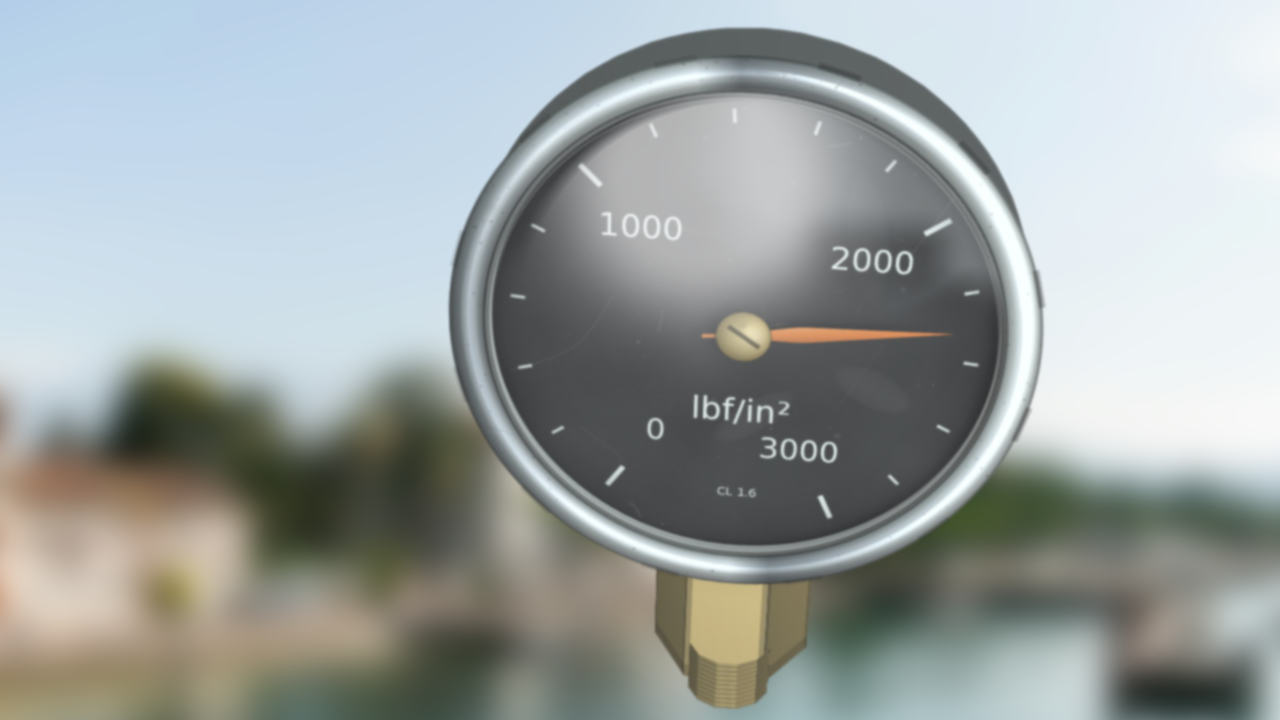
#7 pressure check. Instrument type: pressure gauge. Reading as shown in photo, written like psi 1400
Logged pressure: psi 2300
